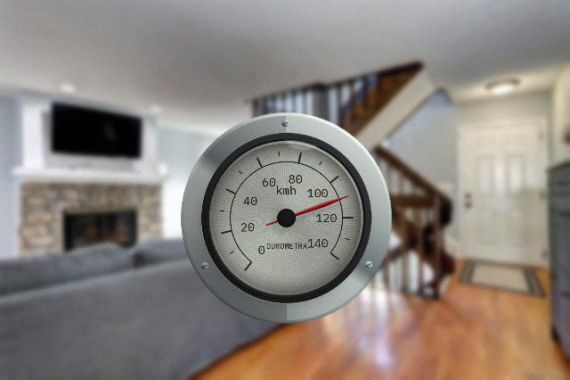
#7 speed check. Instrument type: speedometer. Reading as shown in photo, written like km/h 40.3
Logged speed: km/h 110
